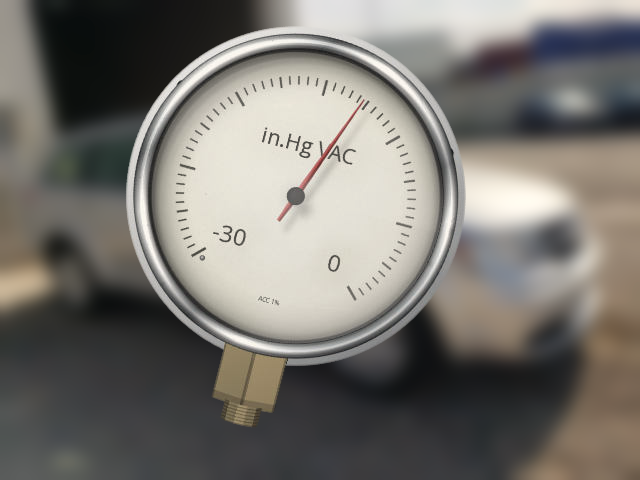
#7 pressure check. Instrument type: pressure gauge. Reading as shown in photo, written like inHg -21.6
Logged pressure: inHg -12.75
